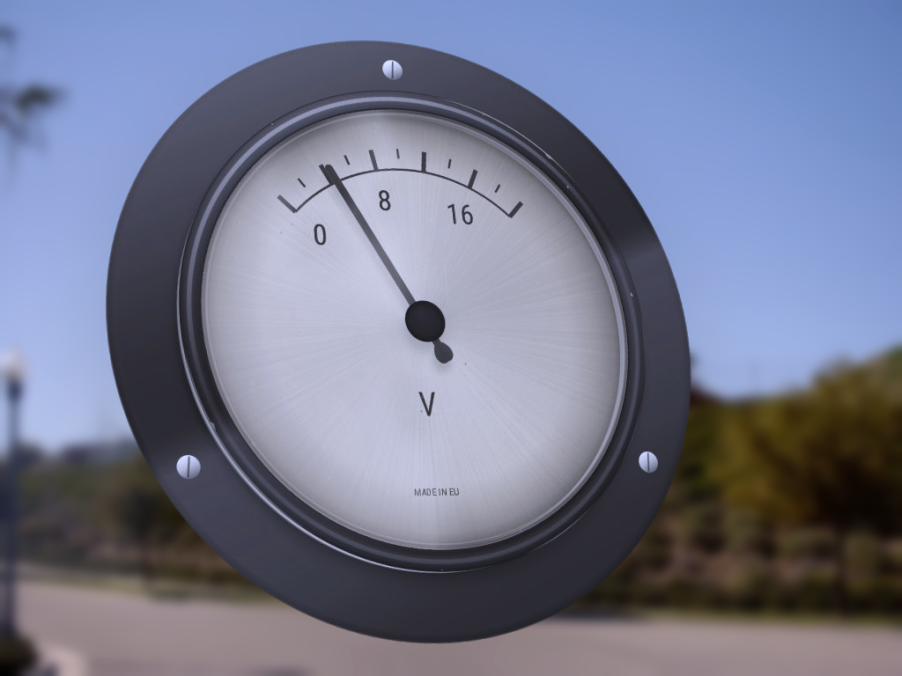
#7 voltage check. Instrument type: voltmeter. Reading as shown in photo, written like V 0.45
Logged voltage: V 4
